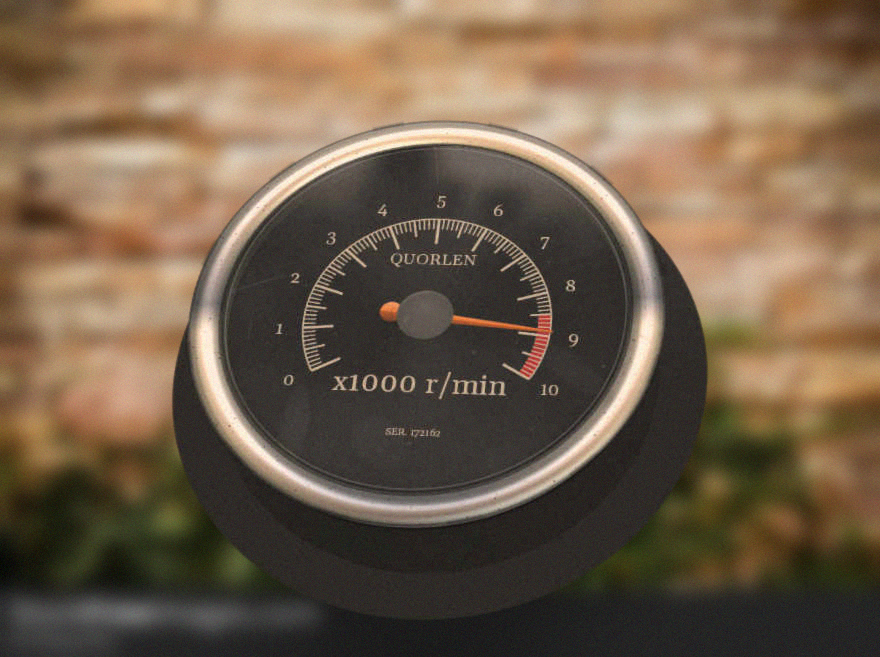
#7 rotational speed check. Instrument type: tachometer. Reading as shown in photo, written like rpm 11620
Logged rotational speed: rpm 9000
